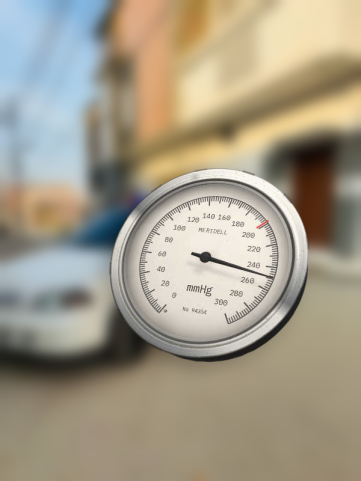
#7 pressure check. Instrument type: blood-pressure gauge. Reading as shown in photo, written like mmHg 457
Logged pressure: mmHg 250
